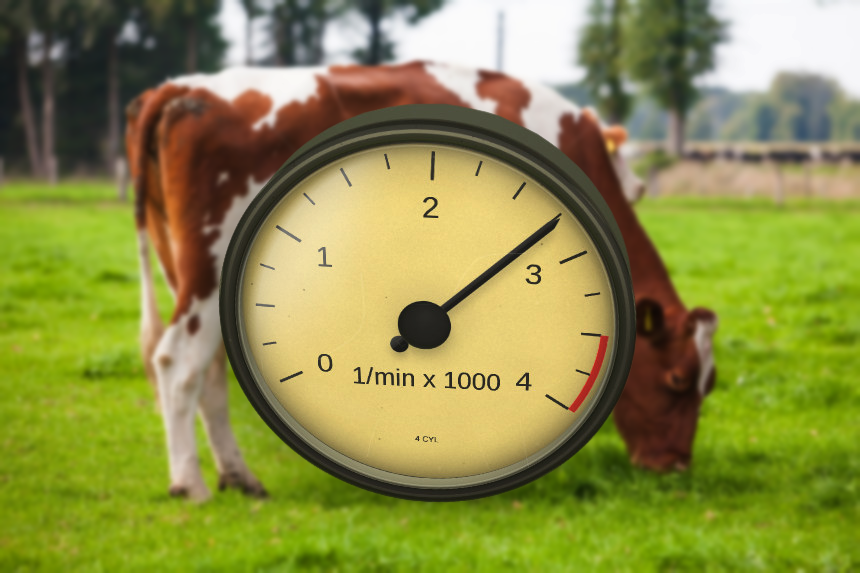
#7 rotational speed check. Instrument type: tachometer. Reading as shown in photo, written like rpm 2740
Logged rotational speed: rpm 2750
